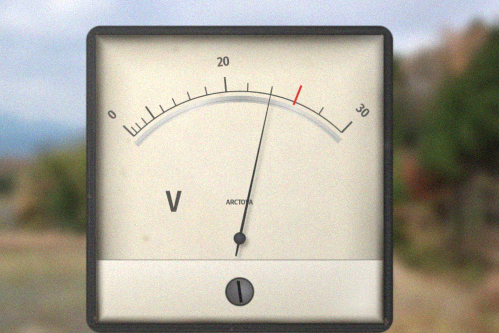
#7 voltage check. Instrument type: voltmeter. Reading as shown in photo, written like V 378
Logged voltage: V 24
